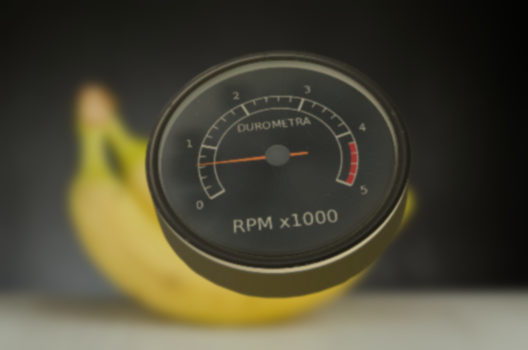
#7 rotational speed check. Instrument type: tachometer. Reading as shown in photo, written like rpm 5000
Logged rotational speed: rpm 600
